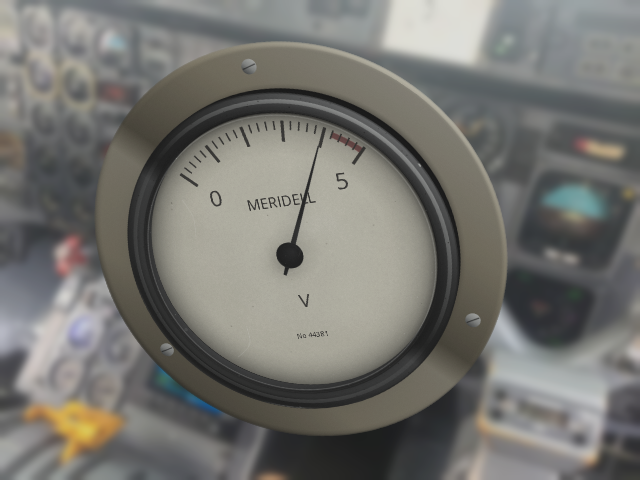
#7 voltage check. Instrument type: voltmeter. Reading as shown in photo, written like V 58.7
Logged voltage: V 4
